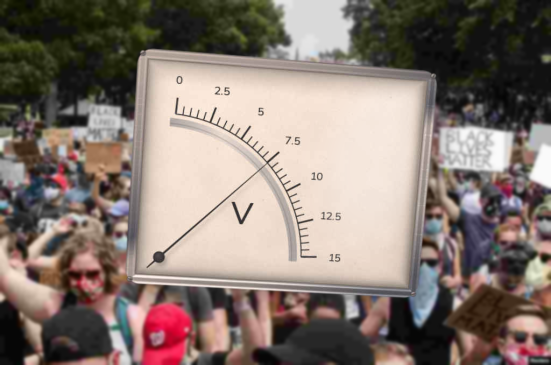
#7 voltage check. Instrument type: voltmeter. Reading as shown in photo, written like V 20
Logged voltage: V 7.5
